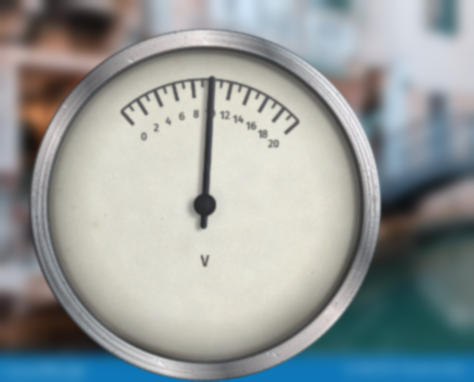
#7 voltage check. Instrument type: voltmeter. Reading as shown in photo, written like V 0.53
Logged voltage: V 10
